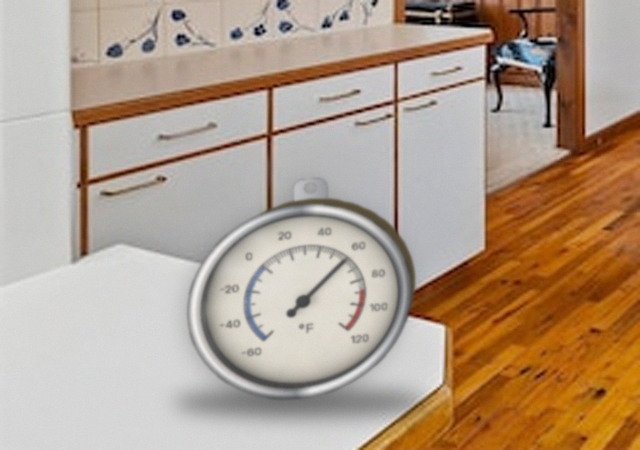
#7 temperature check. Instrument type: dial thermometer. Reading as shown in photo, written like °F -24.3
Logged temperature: °F 60
